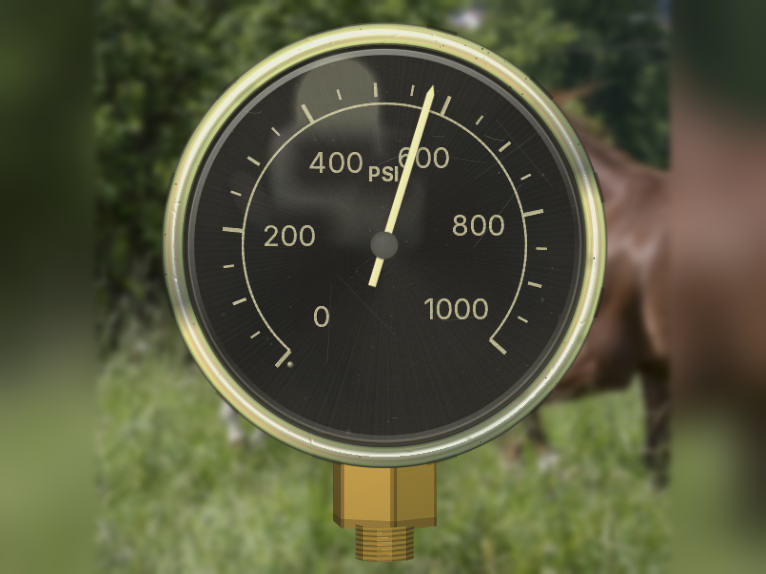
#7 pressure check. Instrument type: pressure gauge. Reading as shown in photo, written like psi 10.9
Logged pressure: psi 575
